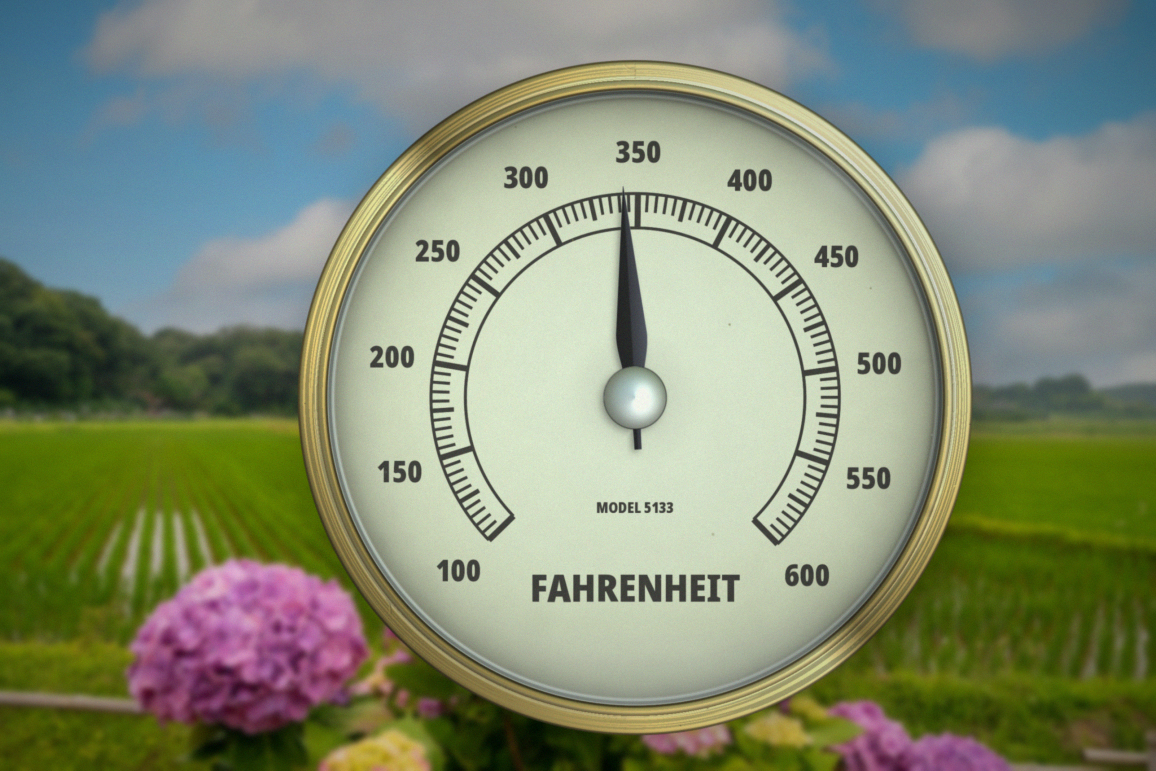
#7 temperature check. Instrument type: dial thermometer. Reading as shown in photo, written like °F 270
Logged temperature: °F 342.5
